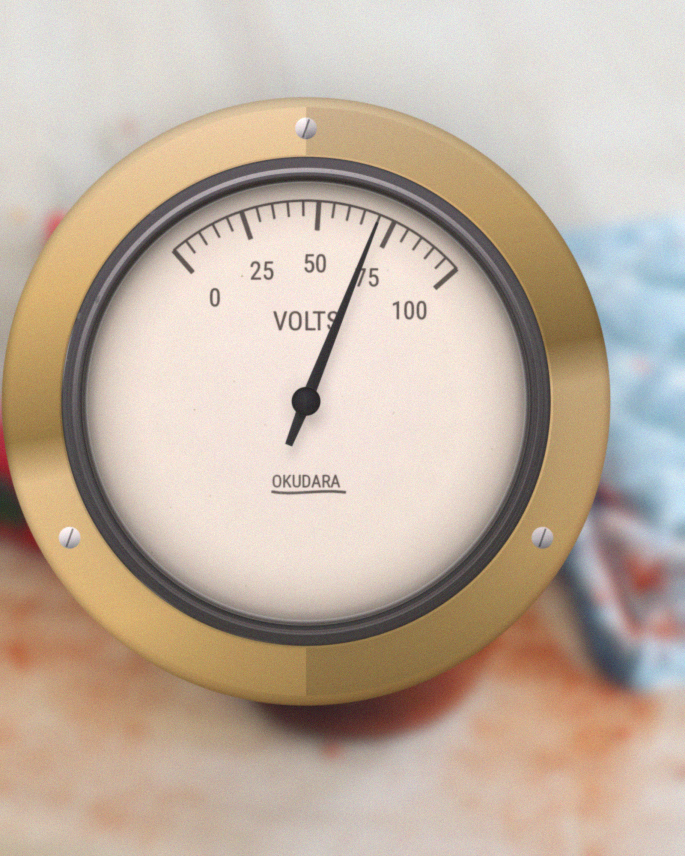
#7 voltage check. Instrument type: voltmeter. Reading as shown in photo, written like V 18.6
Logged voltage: V 70
